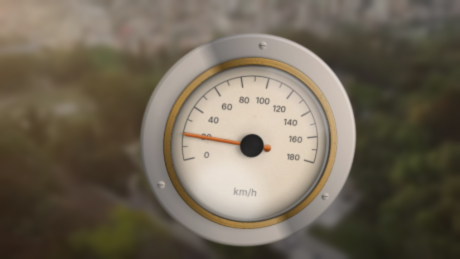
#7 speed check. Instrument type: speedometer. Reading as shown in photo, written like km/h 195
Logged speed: km/h 20
